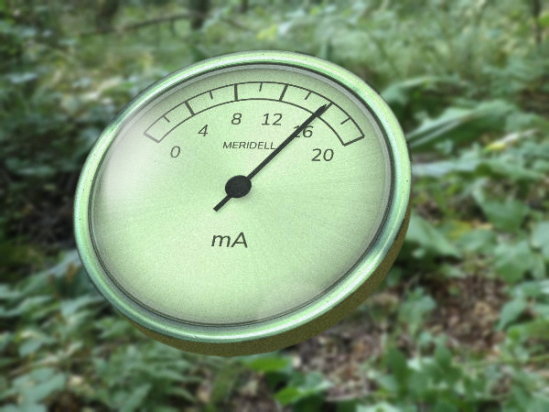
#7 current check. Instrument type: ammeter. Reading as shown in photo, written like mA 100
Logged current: mA 16
